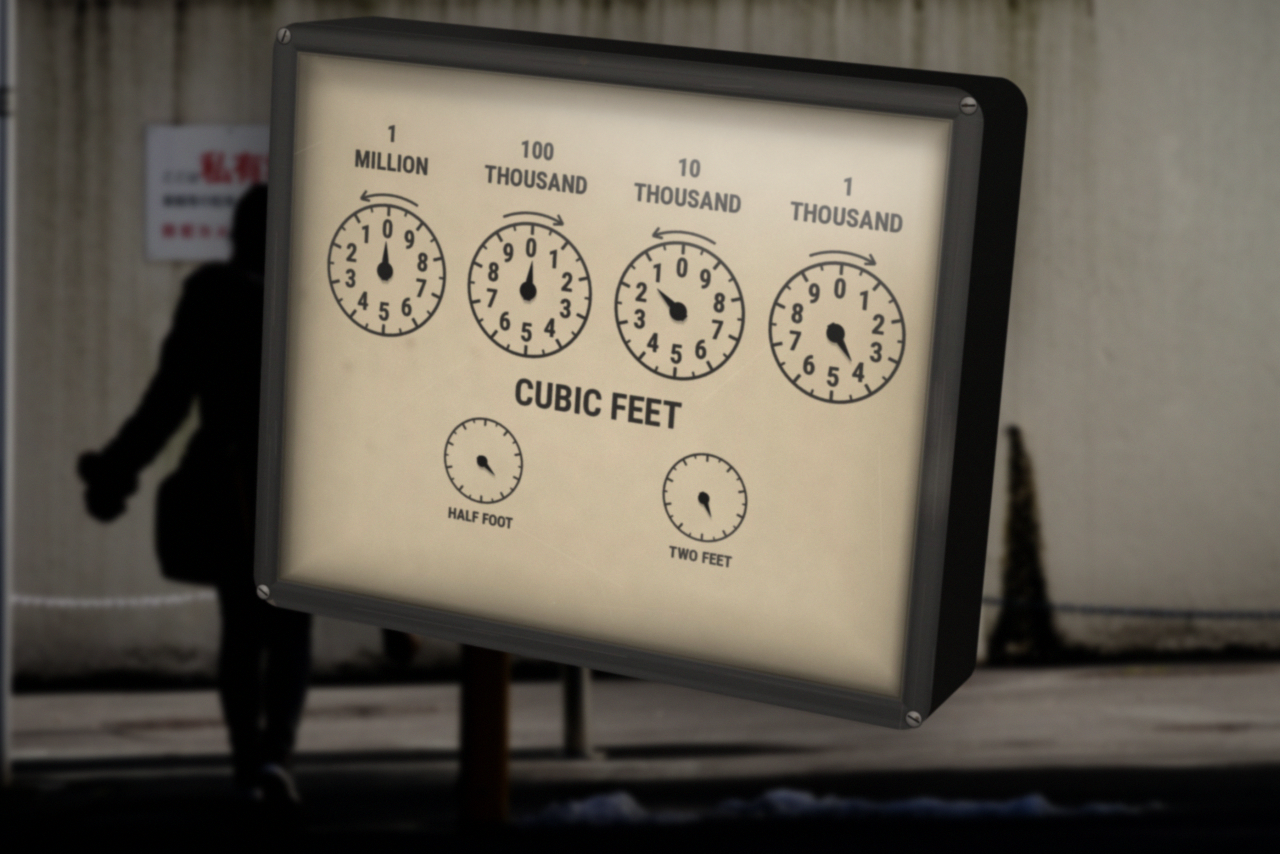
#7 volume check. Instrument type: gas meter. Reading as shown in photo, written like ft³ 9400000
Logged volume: ft³ 1400
